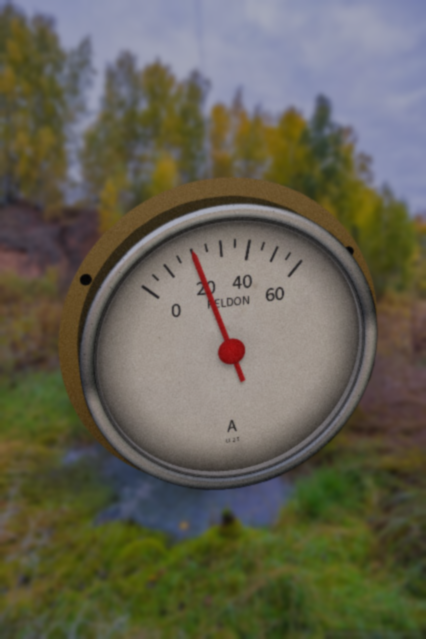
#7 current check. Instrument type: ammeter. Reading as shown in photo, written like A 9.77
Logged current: A 20
